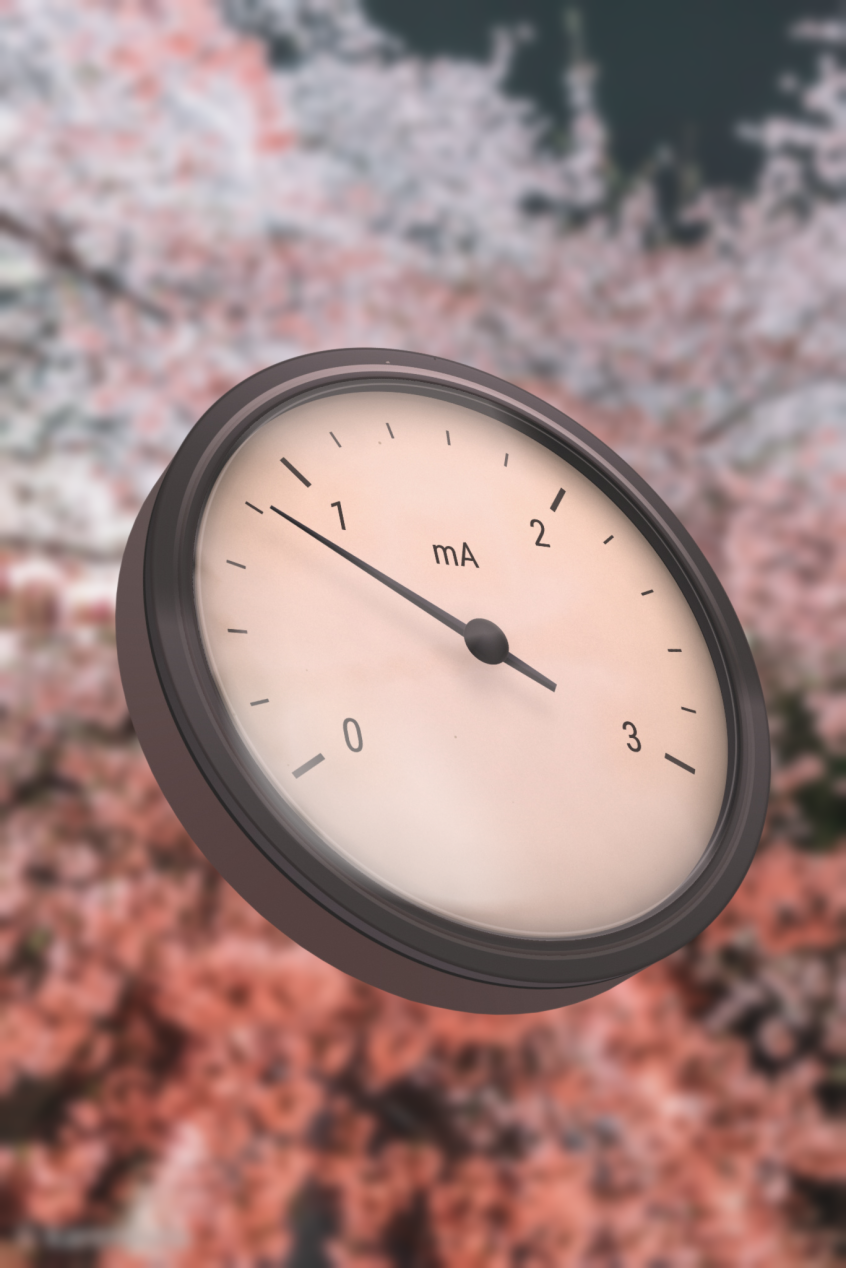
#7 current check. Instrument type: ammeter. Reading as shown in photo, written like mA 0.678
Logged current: mA 0.8
